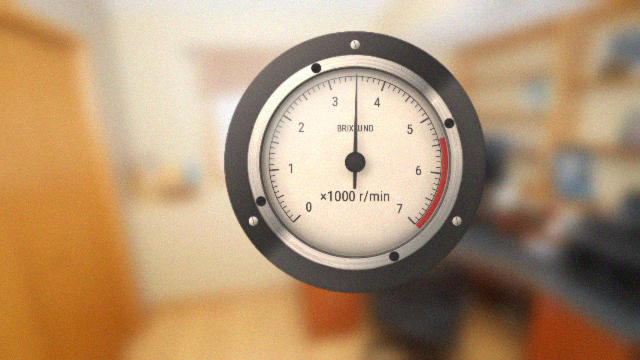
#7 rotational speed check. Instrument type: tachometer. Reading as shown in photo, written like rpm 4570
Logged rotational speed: rpm 3500
